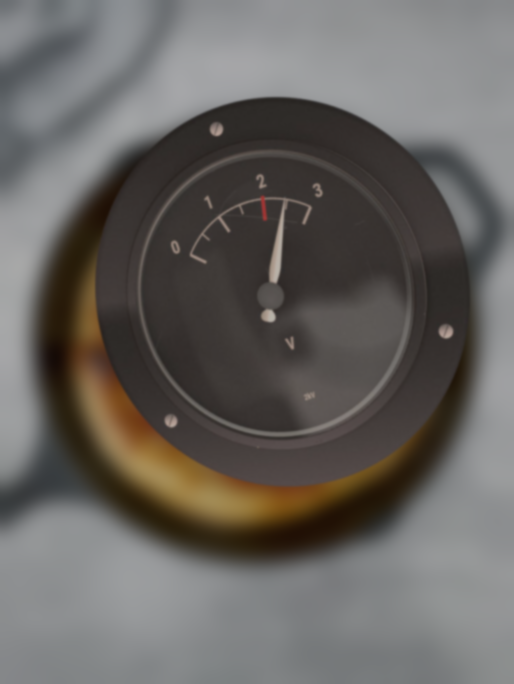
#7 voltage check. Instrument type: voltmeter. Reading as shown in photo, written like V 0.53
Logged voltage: V 2.5
